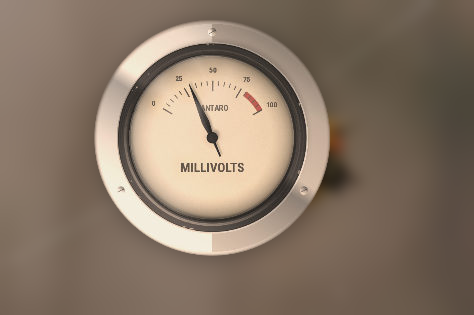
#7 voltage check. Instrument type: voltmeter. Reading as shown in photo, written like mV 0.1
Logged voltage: mV 30
